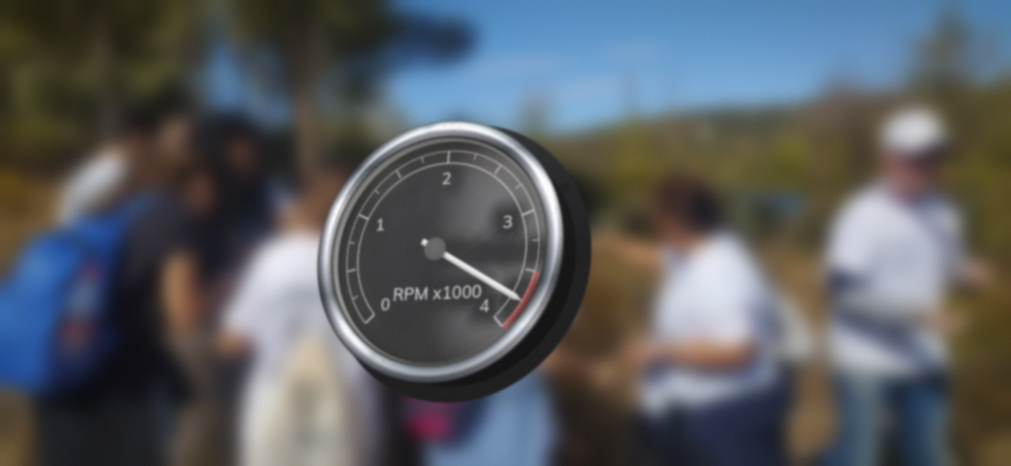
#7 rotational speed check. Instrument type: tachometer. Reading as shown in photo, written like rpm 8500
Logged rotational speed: rpm 3750
